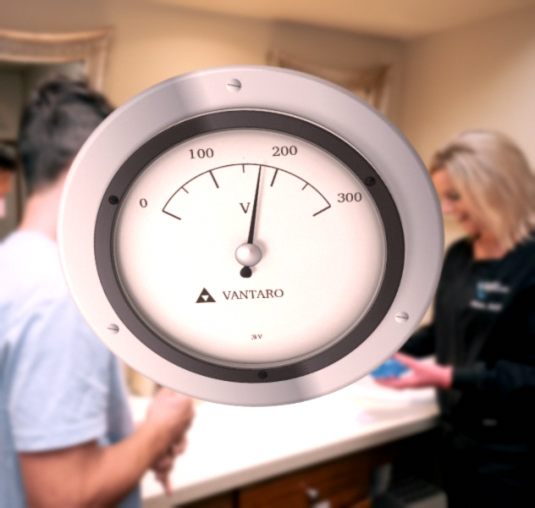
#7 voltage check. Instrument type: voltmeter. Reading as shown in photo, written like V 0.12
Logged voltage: V 175
